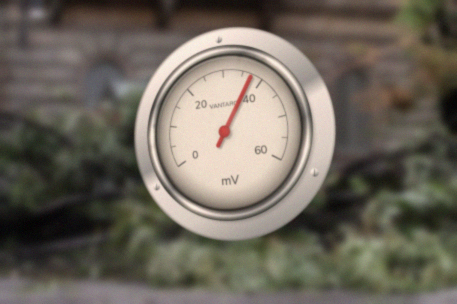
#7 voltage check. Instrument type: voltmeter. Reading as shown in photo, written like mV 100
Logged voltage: mV 37.5
